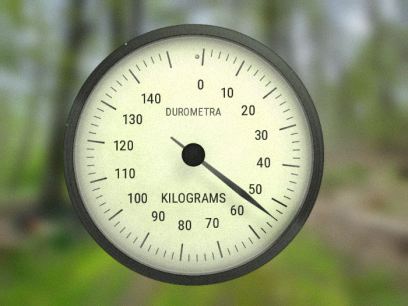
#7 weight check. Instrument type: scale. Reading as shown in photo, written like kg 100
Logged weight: kg 54
